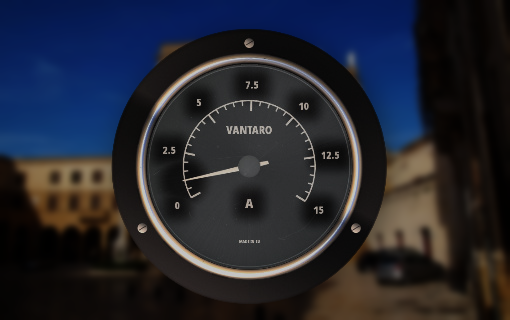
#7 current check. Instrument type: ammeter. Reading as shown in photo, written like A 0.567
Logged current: A 1
